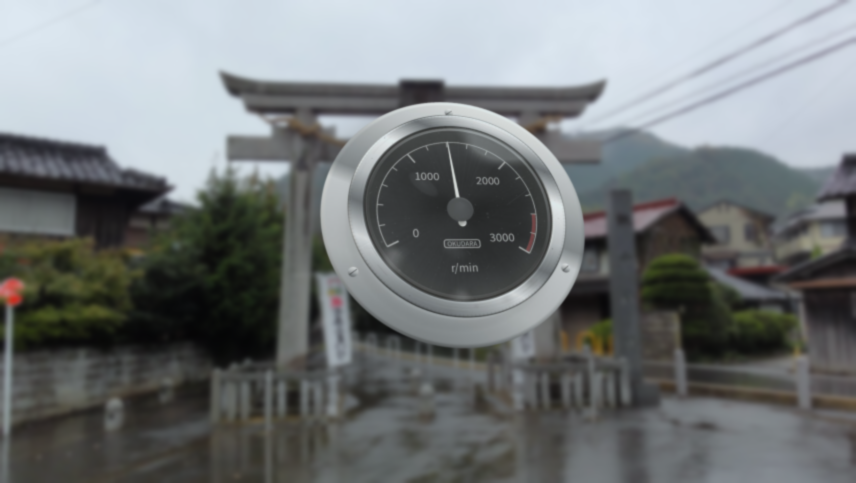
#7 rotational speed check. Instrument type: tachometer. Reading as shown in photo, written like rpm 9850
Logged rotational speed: rpm 1400
